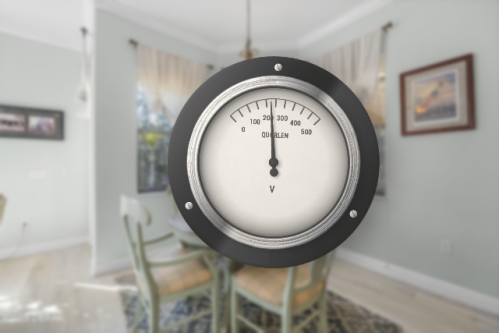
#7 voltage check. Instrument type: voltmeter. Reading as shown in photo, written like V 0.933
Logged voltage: V 225
